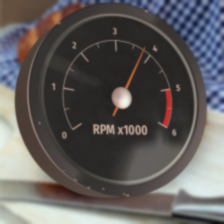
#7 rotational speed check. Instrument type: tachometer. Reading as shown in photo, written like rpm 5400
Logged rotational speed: rpm 3750
